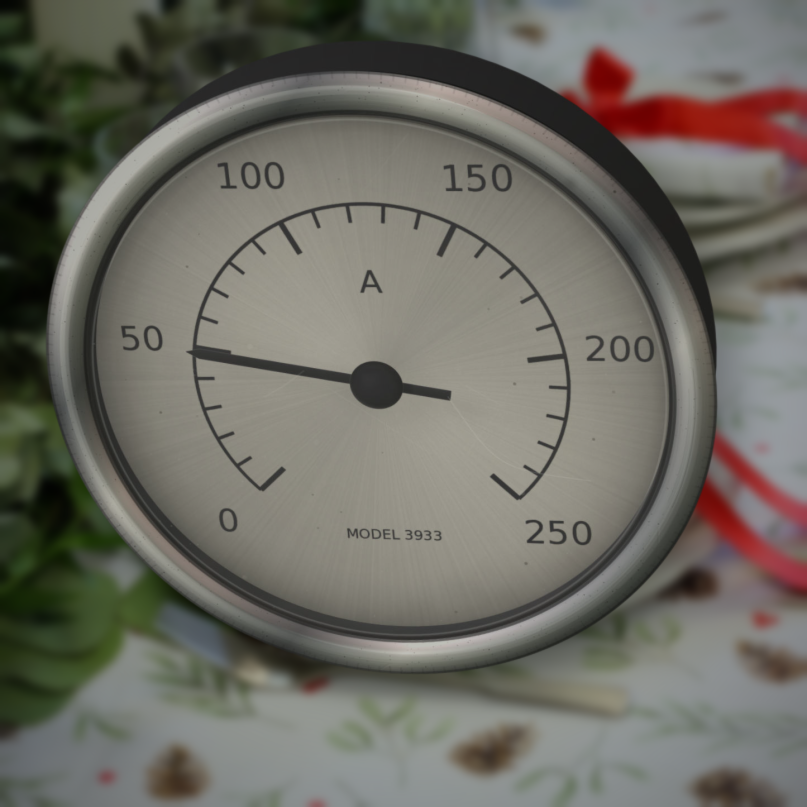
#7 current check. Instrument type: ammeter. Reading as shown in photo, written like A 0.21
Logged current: A 50
